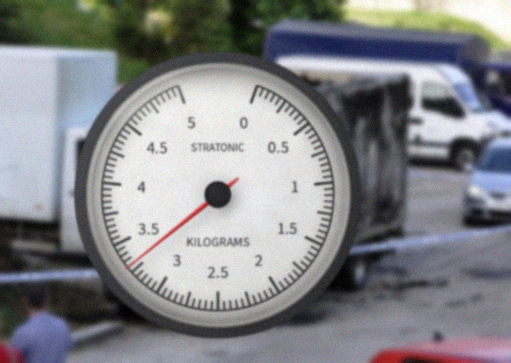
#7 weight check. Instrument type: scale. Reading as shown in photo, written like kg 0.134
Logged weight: kg 3.3
